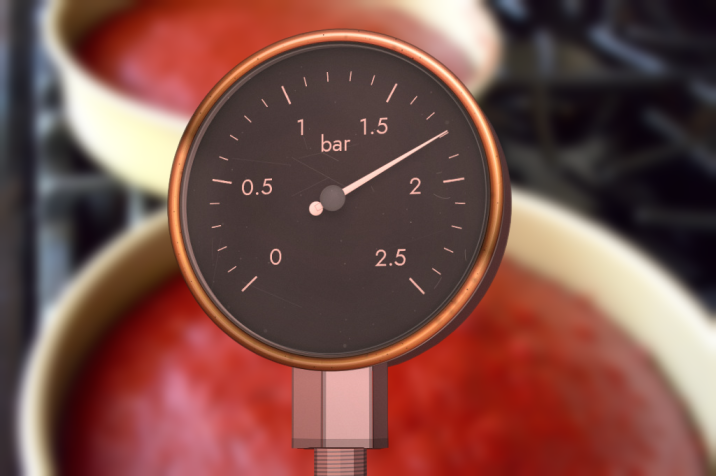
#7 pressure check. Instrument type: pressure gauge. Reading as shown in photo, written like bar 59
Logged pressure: bar 1.8
